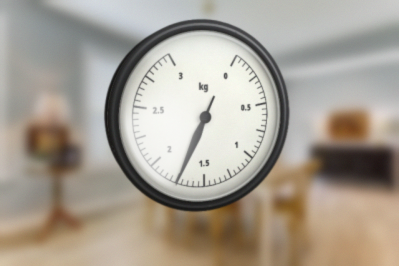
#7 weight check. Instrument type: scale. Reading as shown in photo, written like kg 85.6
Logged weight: kg 1.75
